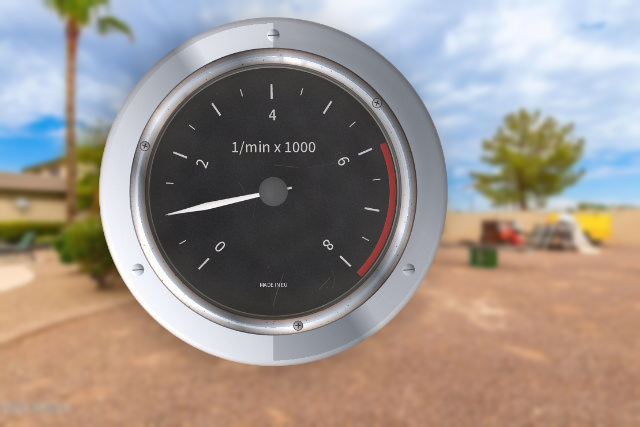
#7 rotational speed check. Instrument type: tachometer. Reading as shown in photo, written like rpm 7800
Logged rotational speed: rpm 1000
